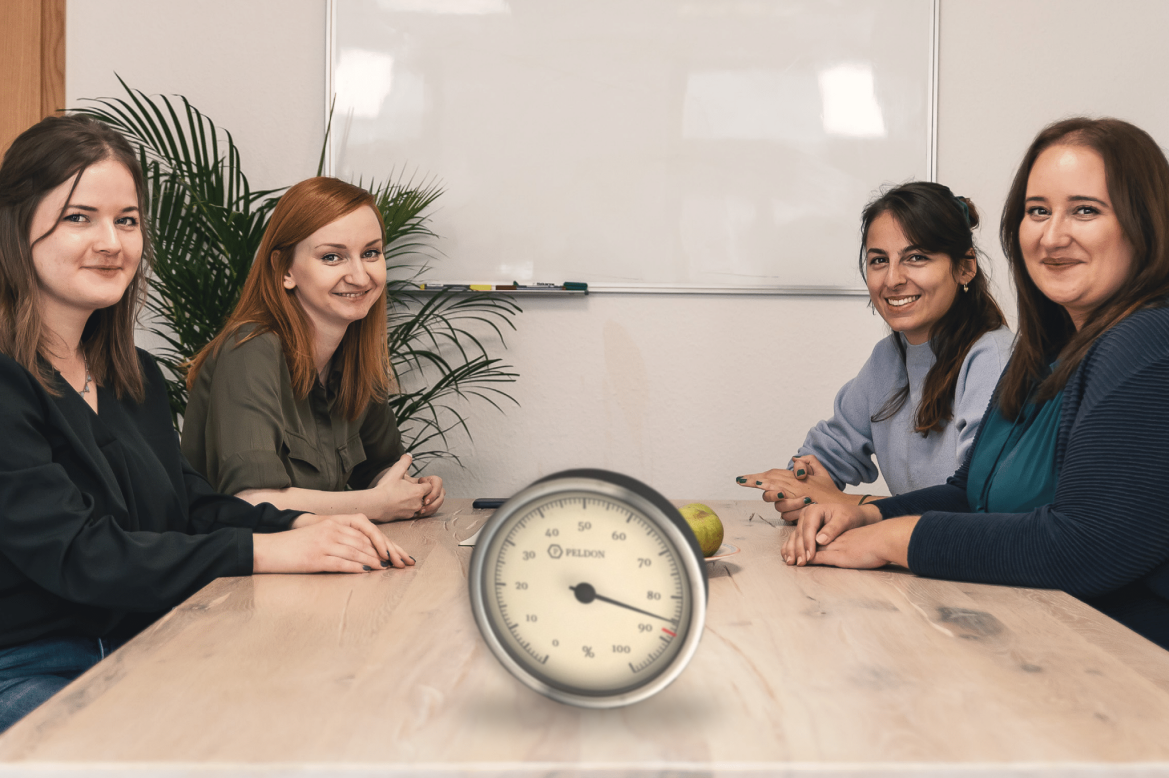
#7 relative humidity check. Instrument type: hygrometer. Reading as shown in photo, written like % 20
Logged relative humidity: % 85
